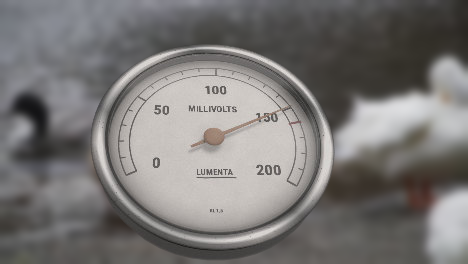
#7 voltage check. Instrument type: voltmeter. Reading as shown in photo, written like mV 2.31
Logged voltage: mV 150
